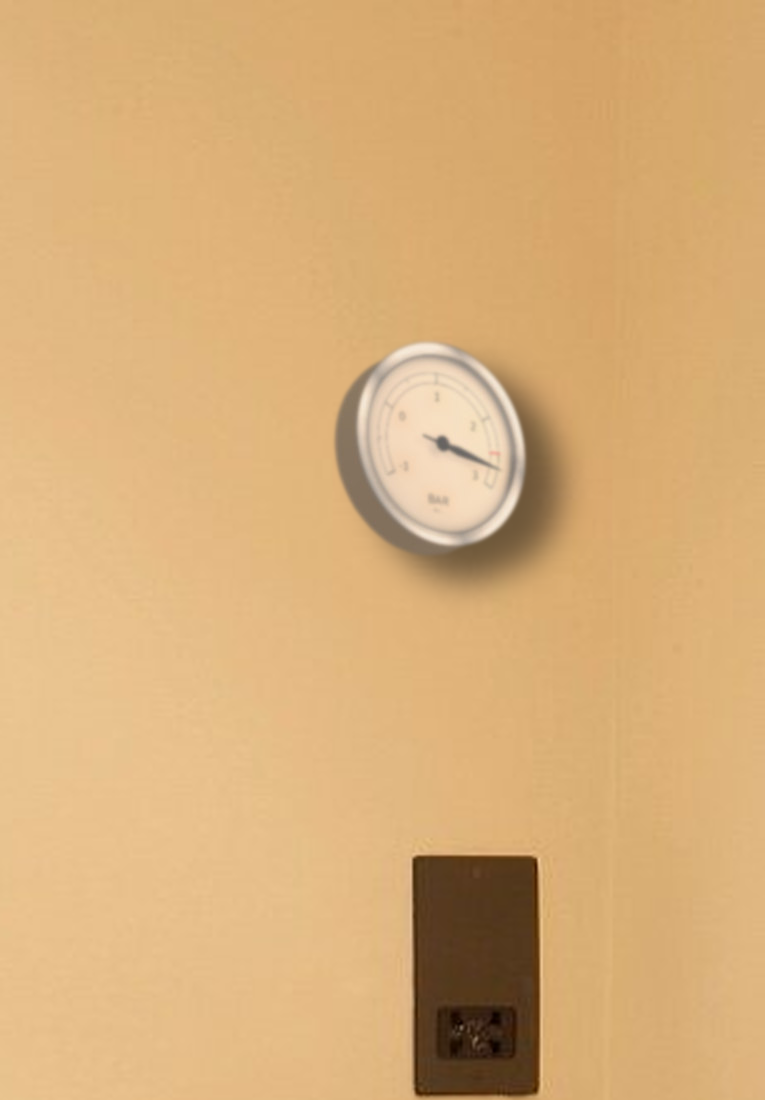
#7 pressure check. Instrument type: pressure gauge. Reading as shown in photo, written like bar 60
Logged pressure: bar 2.75
